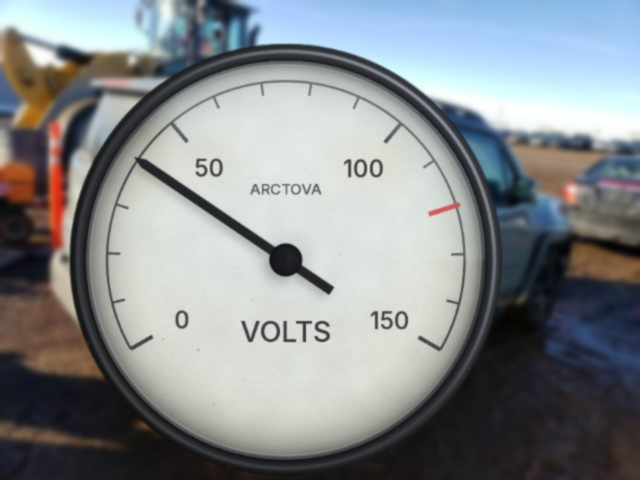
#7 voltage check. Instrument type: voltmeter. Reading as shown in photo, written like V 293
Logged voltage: V 40
